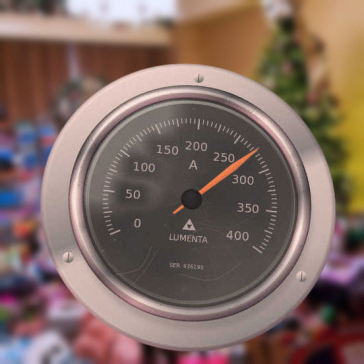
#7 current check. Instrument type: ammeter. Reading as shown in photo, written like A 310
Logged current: A 275
